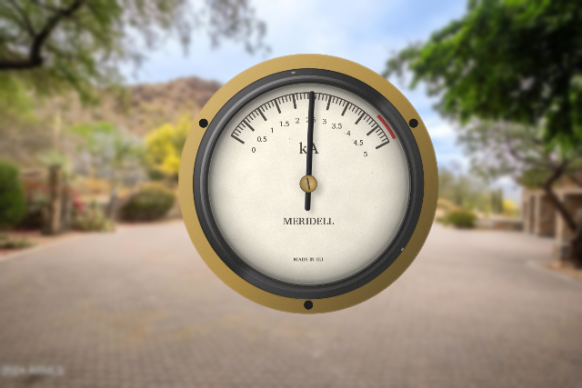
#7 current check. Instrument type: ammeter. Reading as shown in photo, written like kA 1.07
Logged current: kA 2.5
